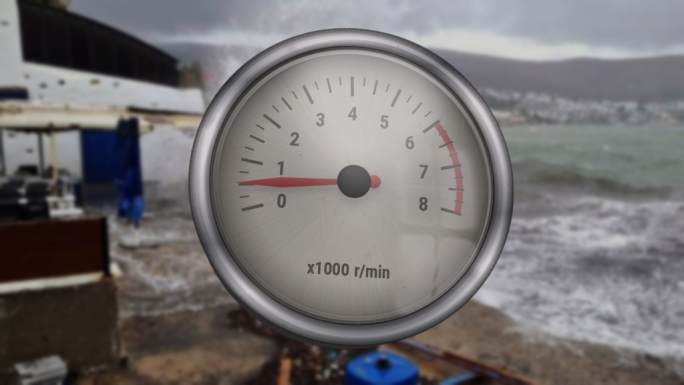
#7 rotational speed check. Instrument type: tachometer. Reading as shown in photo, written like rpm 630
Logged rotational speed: rpm 500
